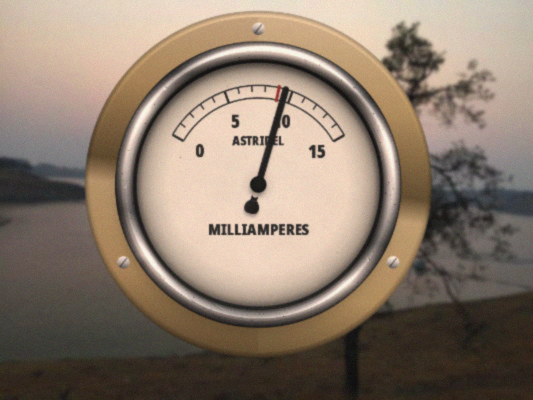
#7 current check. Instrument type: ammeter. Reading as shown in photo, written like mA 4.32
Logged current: mA 9.5
